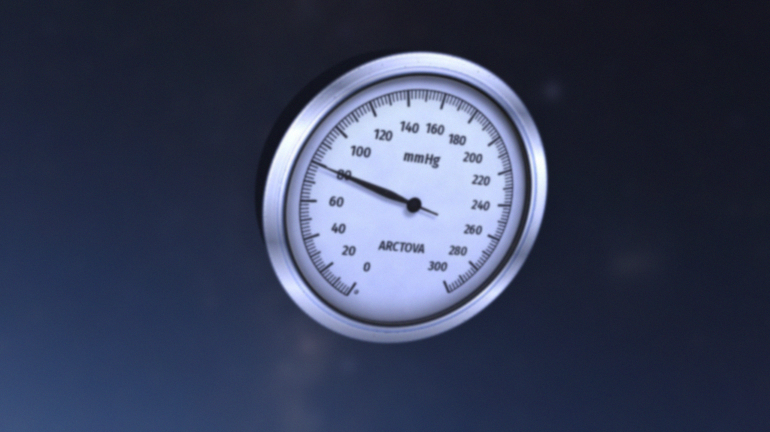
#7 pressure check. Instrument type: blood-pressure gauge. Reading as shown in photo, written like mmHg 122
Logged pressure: mmHg 80
